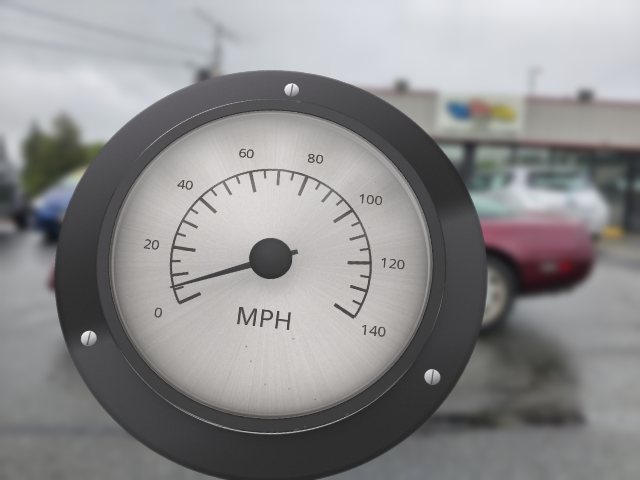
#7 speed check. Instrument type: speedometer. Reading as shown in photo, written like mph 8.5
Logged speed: mph 5
